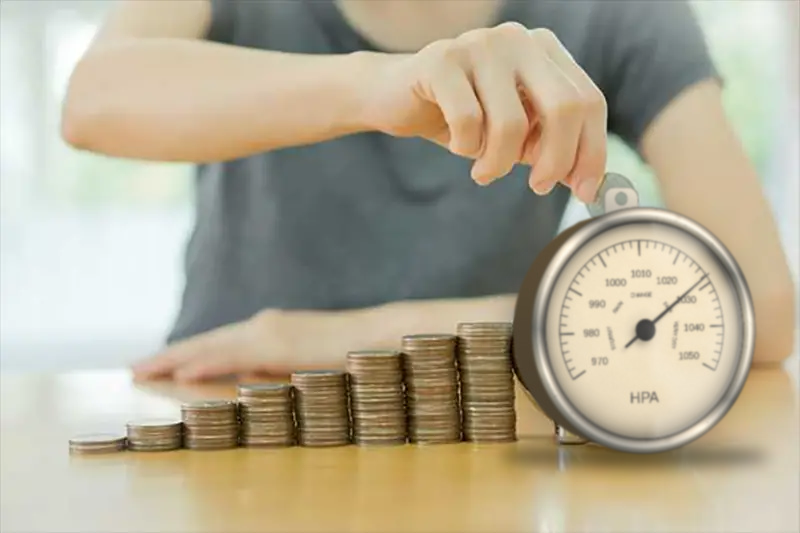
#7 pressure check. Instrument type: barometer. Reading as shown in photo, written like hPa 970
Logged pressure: hPa 1028
